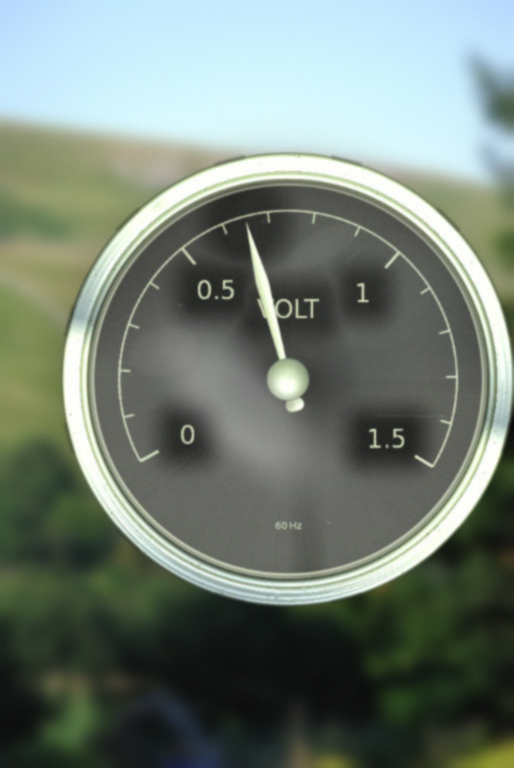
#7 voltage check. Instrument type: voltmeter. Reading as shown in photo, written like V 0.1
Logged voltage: V 0.65
